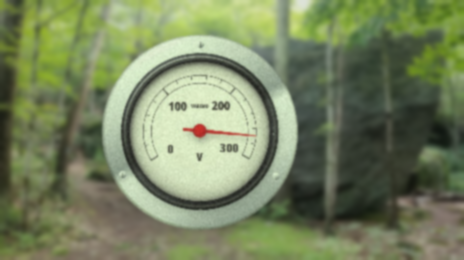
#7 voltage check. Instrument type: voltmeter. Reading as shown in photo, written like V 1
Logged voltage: V 270
